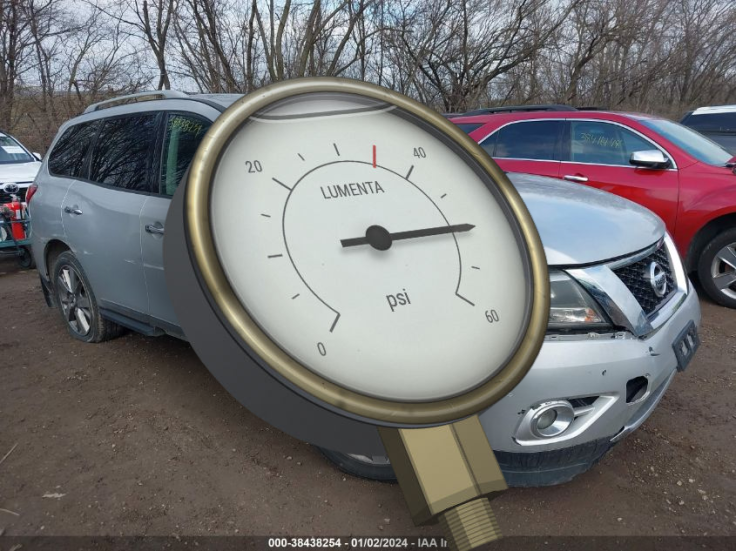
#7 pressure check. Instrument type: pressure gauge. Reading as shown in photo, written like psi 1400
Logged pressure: psi 50
